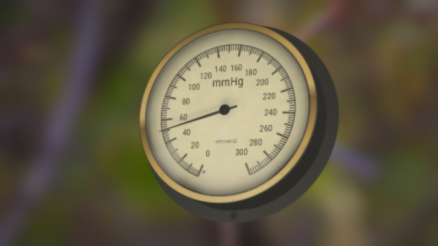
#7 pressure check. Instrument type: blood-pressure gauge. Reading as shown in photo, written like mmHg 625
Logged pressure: mmHg 50
